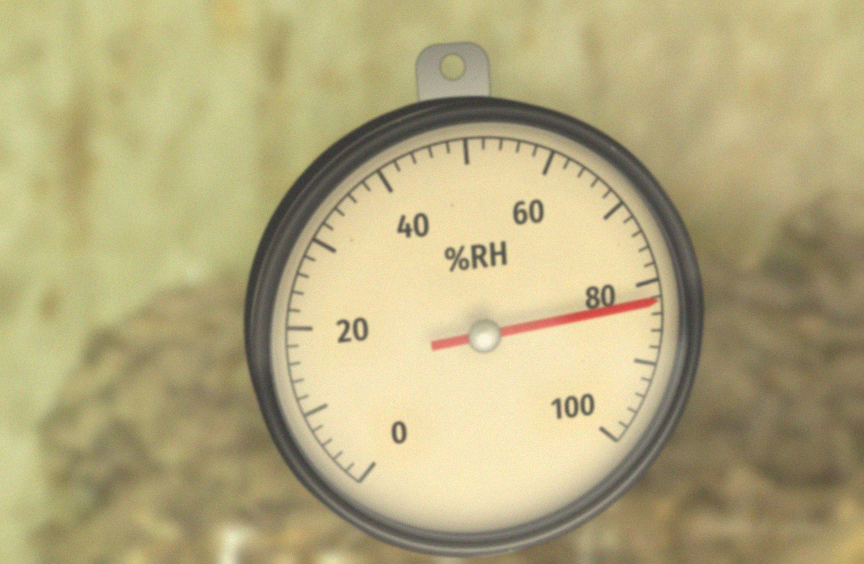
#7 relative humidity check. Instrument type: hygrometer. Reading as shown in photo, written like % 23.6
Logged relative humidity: % 82
